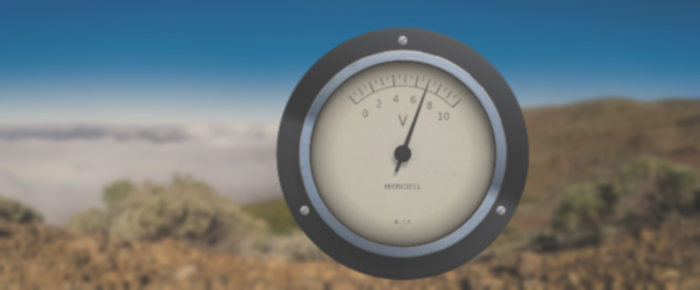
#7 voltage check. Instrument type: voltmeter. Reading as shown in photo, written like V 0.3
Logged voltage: V 7
